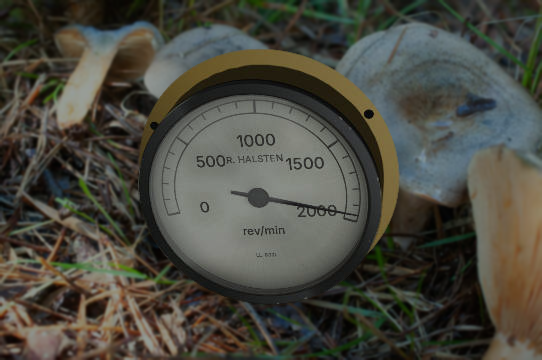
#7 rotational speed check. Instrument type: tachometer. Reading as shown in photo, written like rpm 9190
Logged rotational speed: rpm 1950
